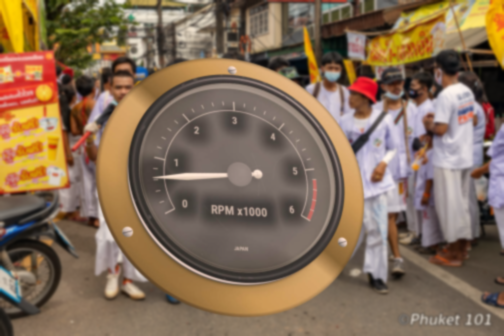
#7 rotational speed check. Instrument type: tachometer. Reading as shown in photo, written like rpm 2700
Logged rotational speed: rpm 600
